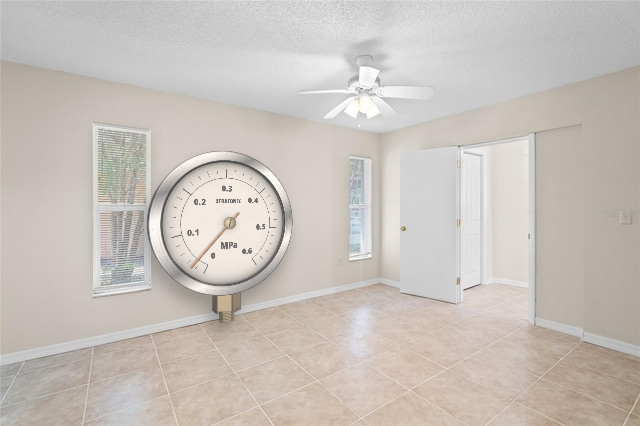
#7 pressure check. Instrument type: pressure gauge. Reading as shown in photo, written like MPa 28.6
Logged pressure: MPa 0.03
